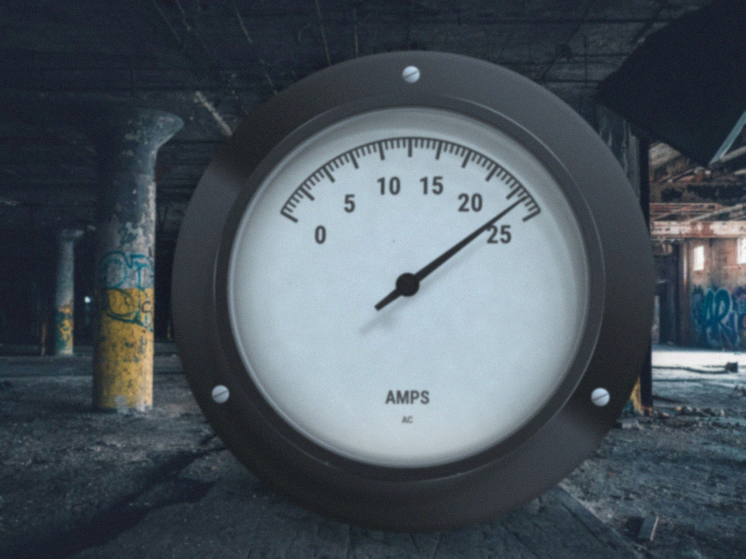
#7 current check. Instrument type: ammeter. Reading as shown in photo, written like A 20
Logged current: A 23.5
